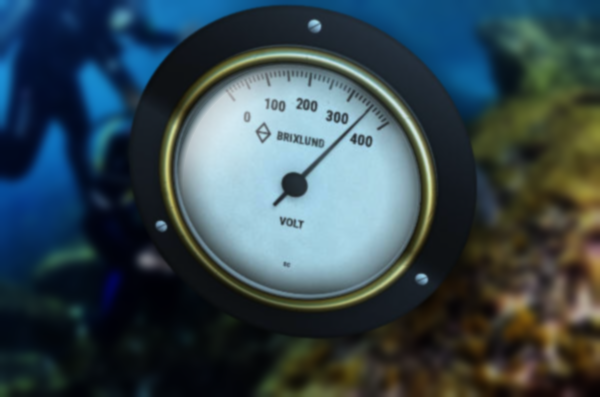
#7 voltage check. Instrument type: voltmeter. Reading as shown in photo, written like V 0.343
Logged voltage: V 350
